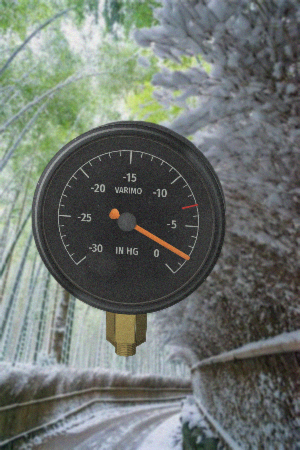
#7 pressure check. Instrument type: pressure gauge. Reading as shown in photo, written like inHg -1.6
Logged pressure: inHg -2
